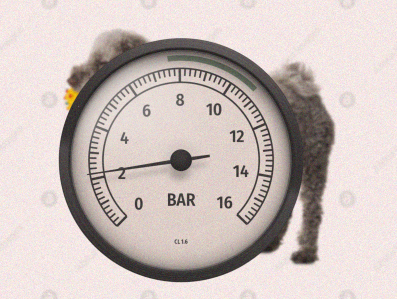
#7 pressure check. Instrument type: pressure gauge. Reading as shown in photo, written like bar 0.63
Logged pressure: bar 2.2
